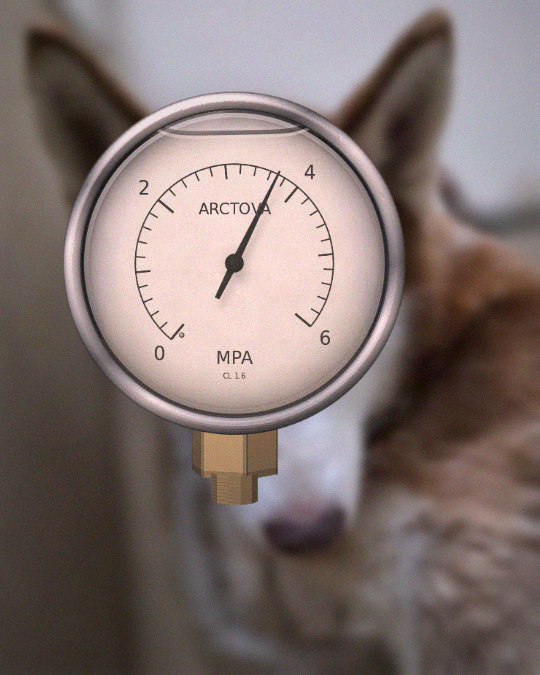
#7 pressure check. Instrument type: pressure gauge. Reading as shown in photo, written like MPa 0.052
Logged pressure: MPa 3.7
